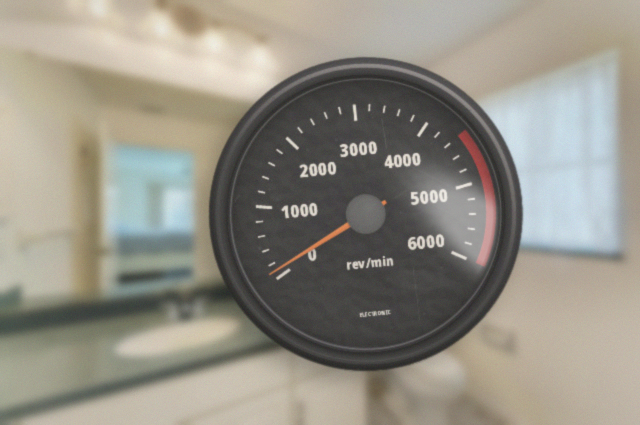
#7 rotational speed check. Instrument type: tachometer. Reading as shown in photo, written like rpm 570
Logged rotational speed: rpm 100
